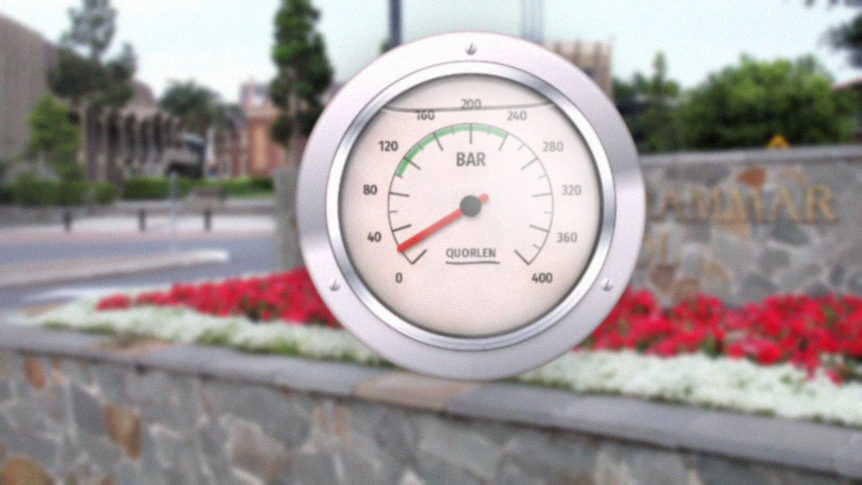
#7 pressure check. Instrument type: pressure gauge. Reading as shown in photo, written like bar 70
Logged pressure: bar 20
